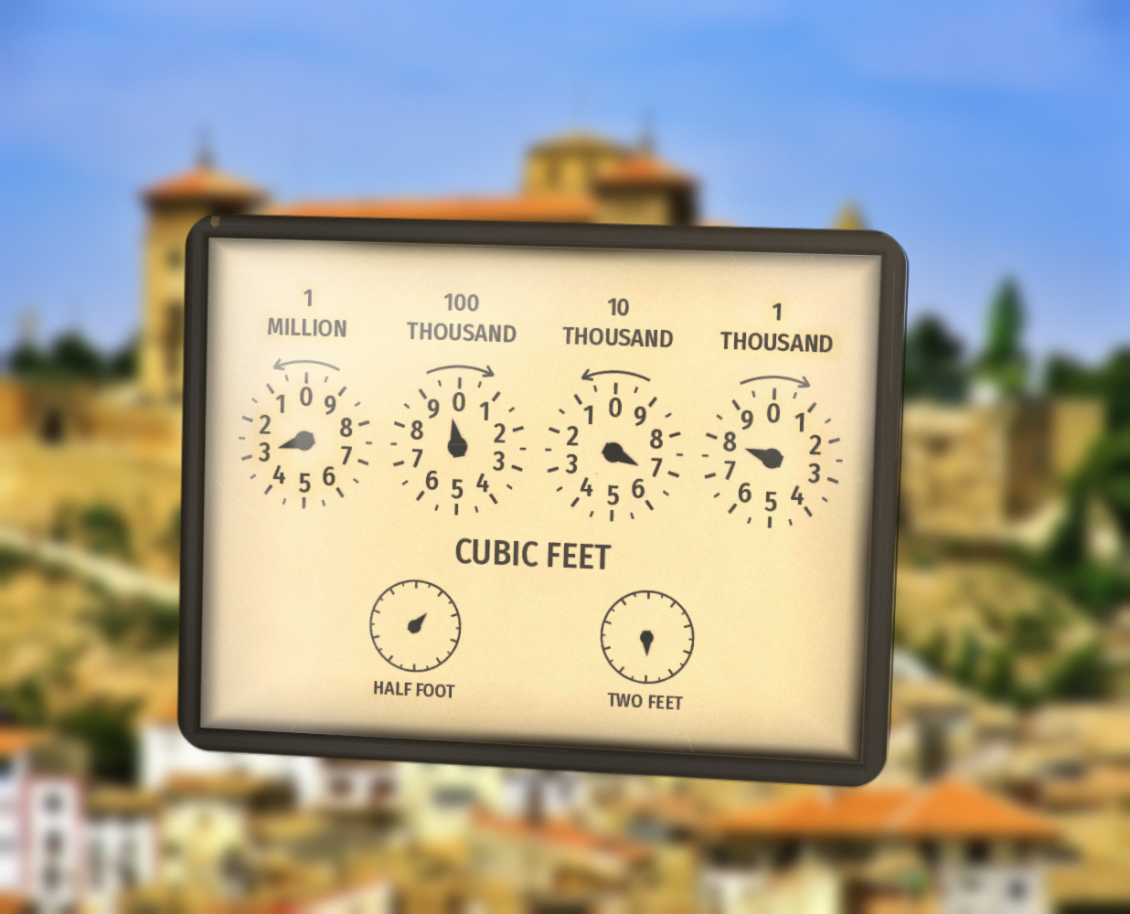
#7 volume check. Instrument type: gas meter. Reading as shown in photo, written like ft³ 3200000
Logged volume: ft³ 296800
